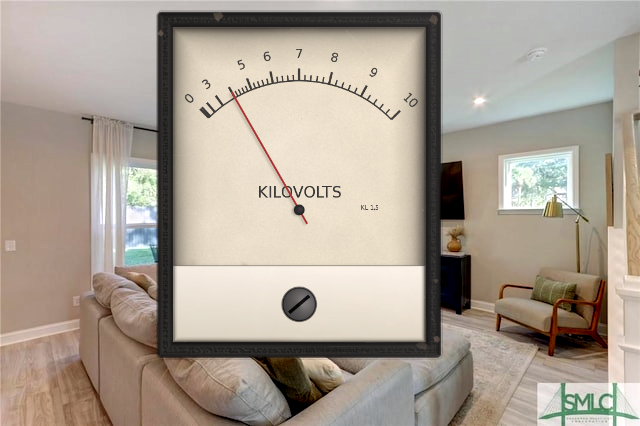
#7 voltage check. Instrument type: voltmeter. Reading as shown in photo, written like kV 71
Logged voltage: kV 4
